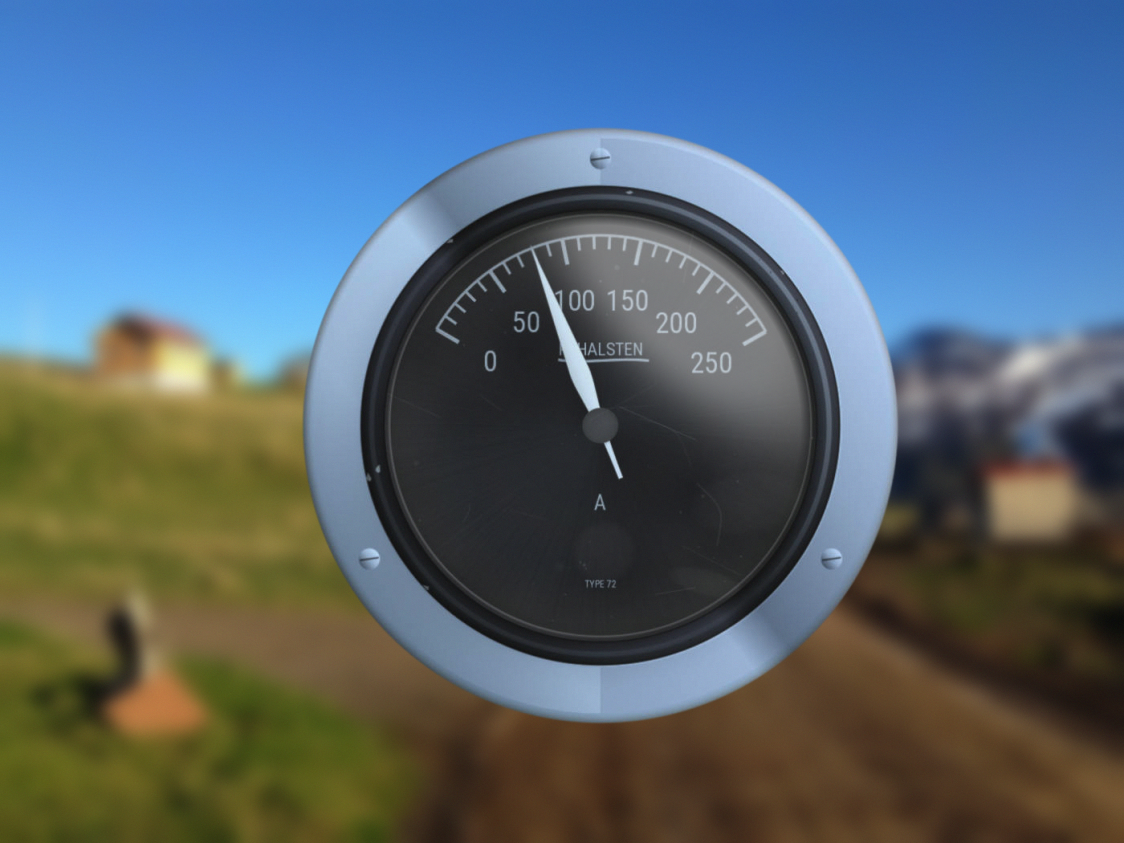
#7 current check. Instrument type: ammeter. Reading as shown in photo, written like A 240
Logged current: A 80
